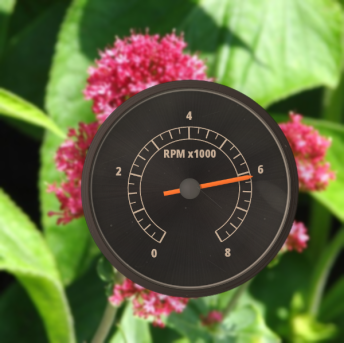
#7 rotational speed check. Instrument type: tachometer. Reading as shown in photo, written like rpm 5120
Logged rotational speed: rpm 6125
